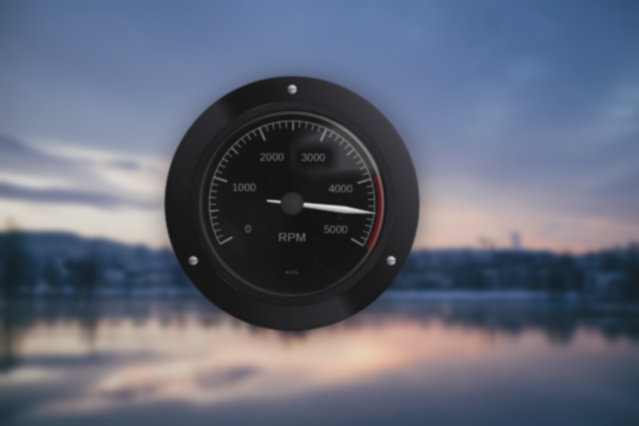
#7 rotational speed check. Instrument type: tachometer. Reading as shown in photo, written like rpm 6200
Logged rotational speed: rpm 4500
